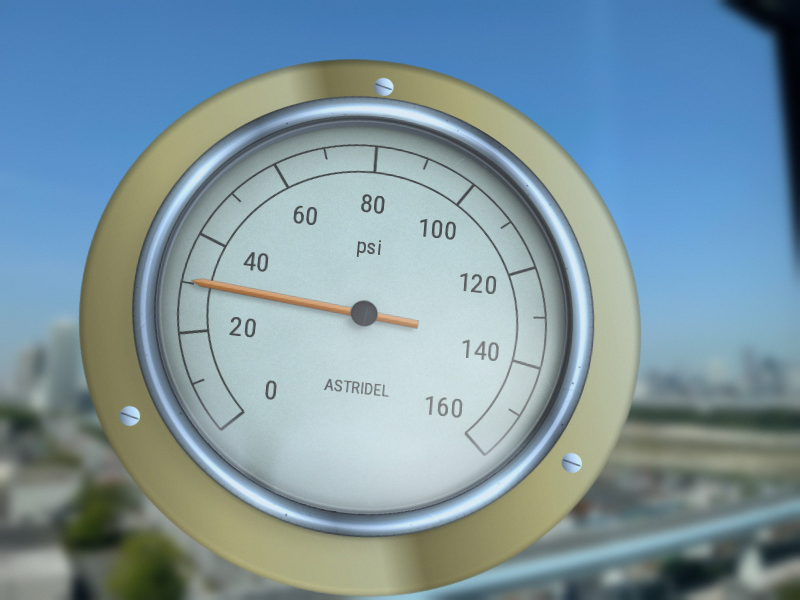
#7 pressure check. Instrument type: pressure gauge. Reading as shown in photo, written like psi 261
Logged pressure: psi 30
